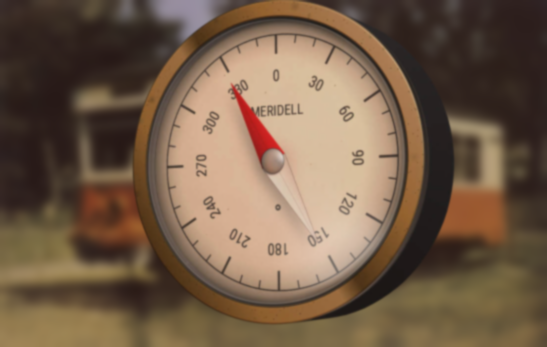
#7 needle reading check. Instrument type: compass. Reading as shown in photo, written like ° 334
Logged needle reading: ° 330
